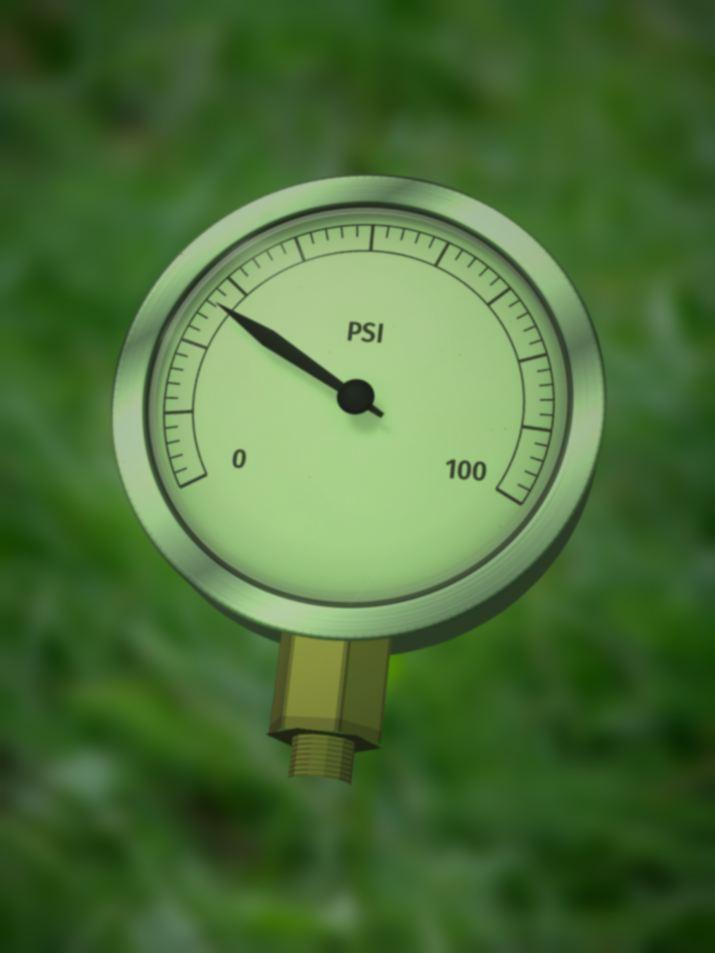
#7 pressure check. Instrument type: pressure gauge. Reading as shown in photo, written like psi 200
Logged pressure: psi 26
